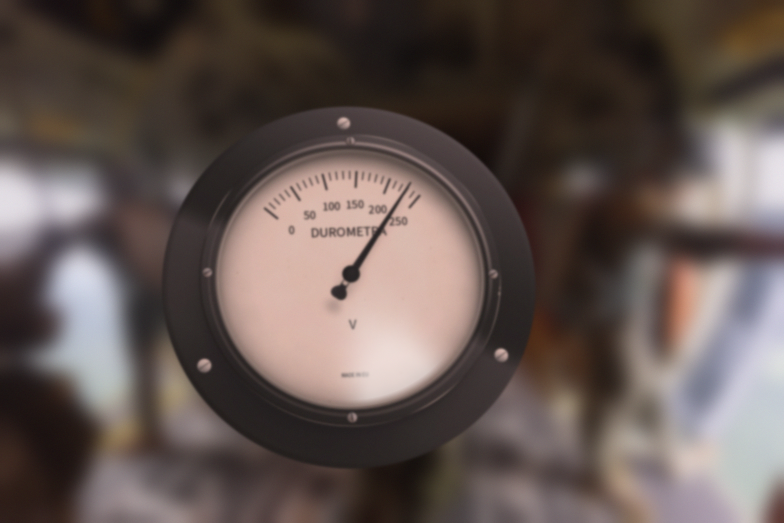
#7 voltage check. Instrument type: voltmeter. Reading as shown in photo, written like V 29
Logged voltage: V 230
